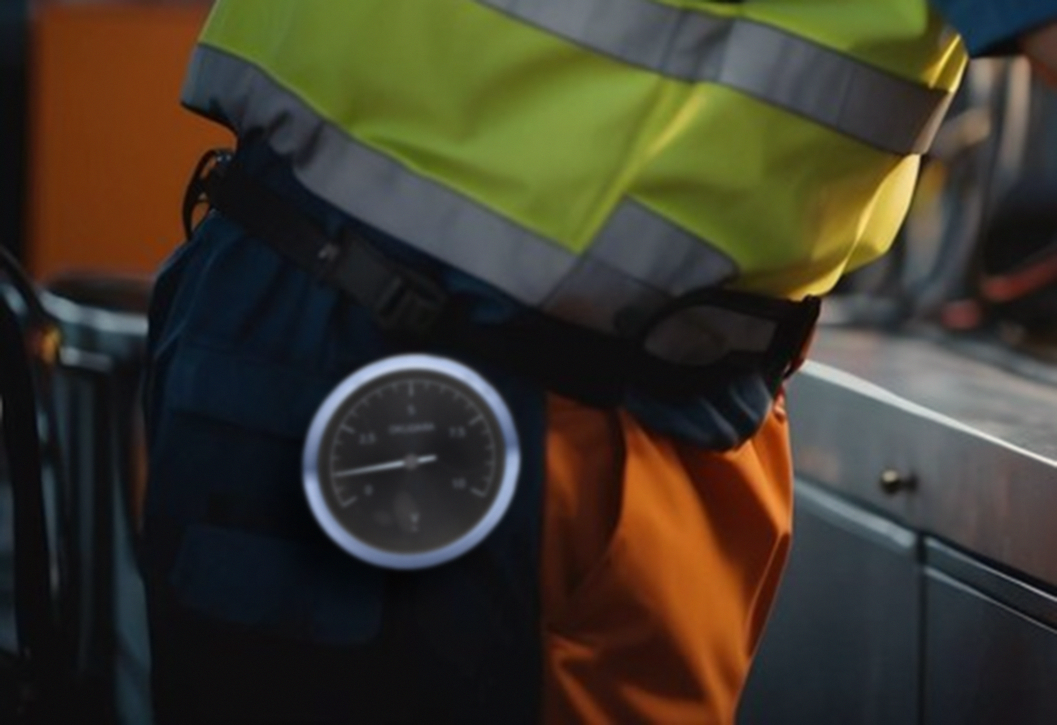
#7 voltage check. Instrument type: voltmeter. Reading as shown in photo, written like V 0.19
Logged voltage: V 1
